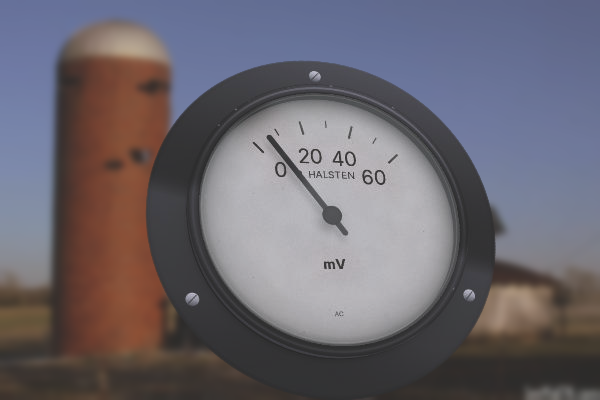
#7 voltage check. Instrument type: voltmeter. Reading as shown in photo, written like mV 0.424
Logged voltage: mV 5
